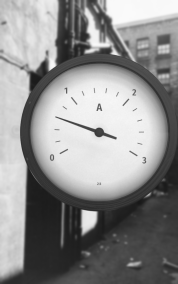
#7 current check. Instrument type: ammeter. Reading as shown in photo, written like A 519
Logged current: A 0.6
